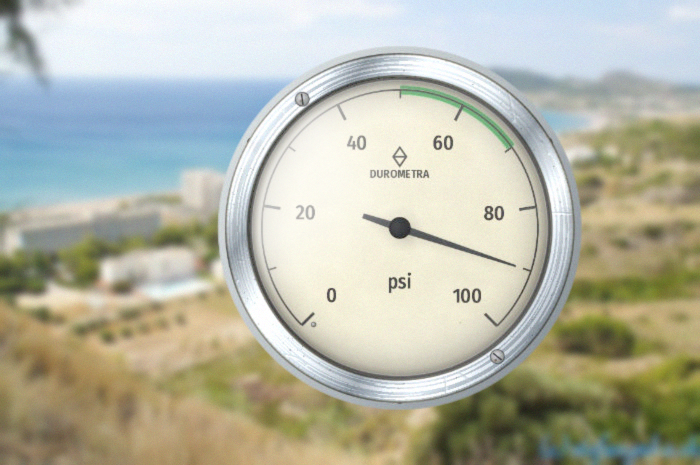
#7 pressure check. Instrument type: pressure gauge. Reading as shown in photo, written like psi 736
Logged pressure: psi 90
